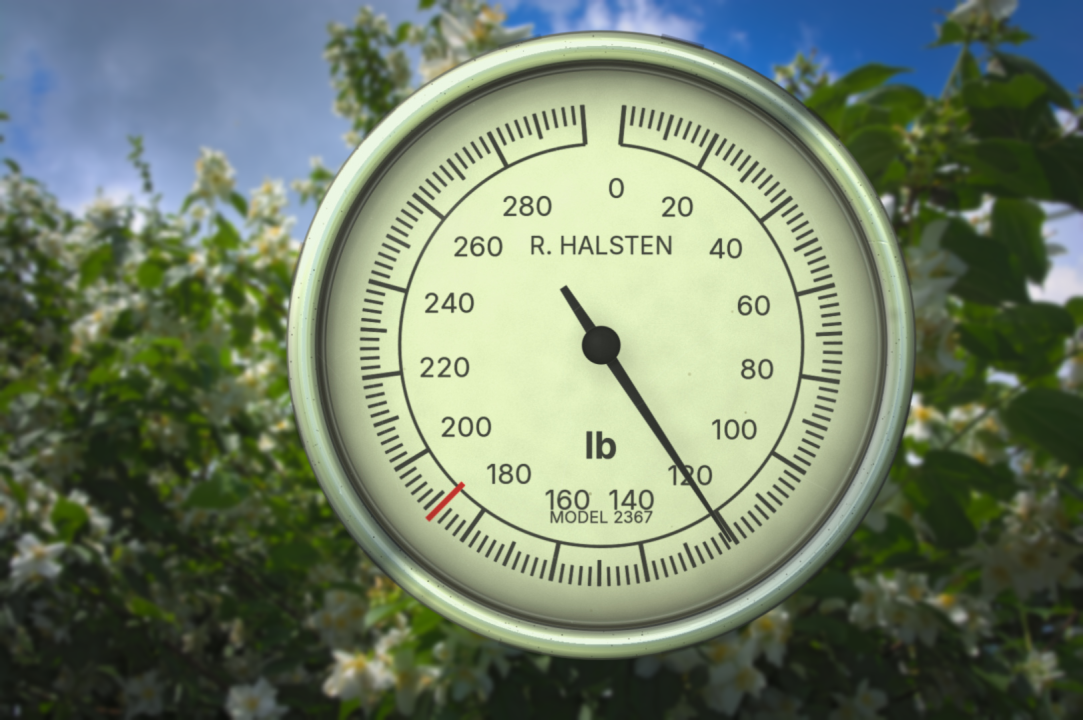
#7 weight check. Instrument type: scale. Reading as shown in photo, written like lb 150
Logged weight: lb 121
